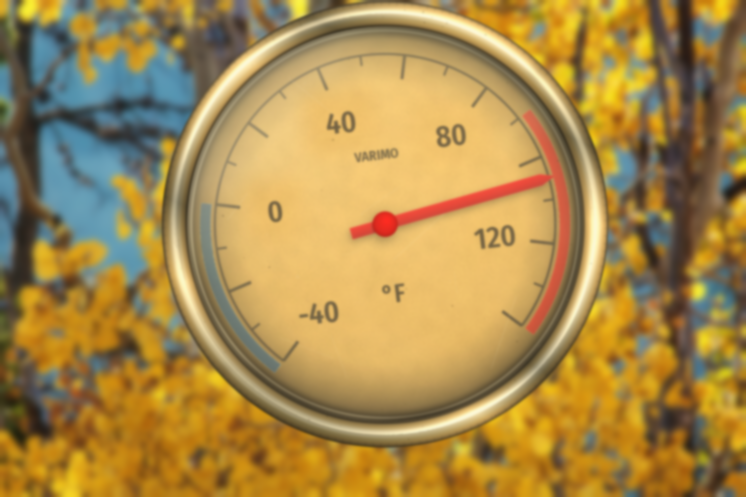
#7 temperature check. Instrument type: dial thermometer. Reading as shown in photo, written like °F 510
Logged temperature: °F 105
